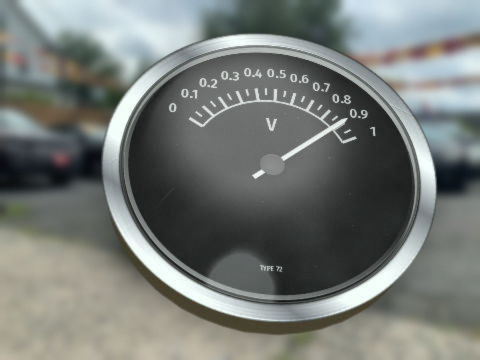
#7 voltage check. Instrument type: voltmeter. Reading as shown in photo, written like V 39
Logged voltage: V 0.9
